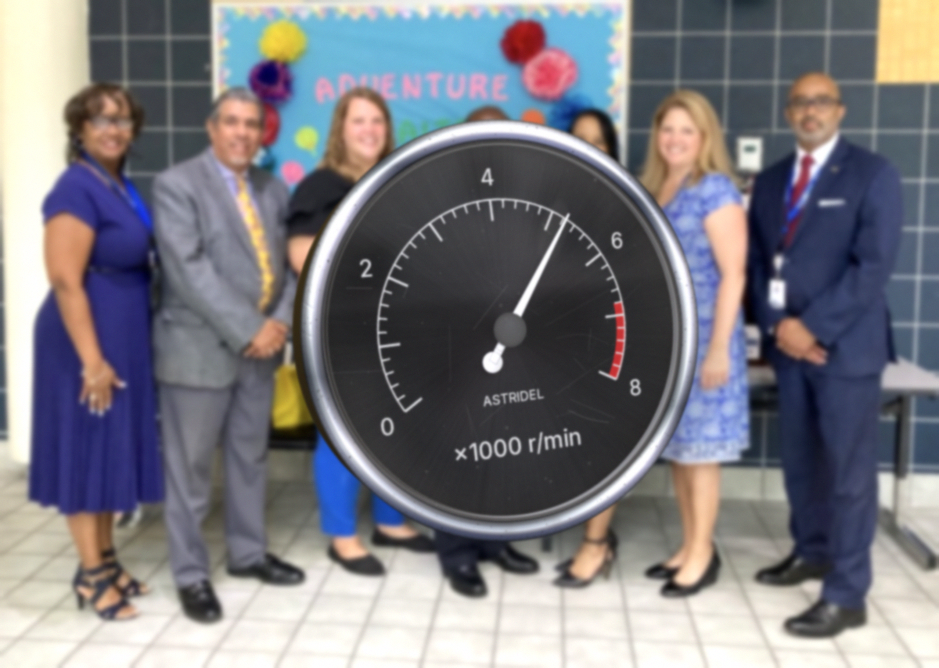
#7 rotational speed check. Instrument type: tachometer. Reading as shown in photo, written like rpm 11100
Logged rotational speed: rpm 5200
